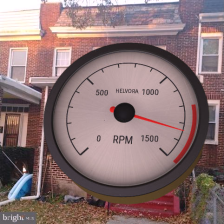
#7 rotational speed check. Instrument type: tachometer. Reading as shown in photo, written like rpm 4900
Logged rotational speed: rpm 1350
